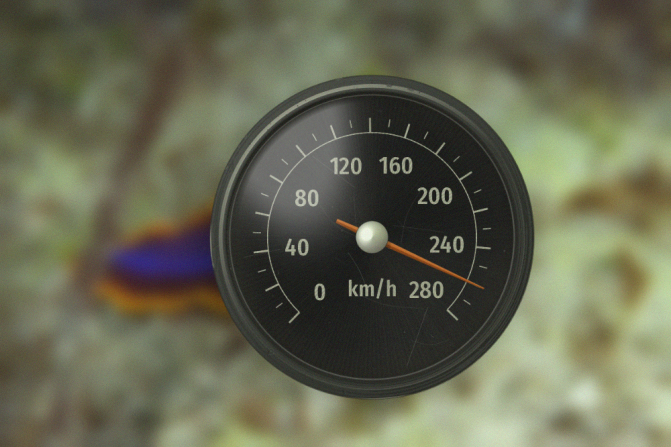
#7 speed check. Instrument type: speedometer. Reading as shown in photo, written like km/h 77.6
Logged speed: km/h 260
